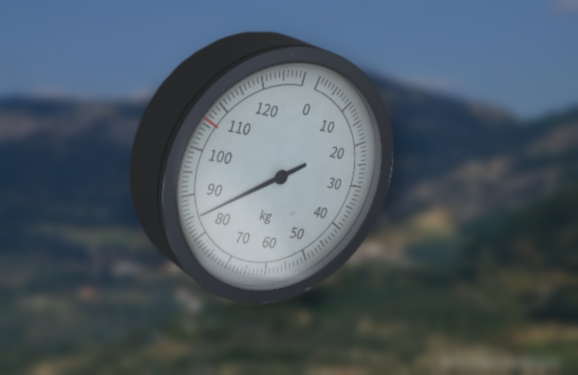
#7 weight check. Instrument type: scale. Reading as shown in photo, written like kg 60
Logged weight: kg 85
